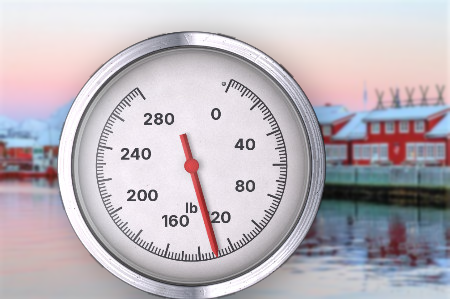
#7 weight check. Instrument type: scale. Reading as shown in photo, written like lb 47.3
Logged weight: lb 130
